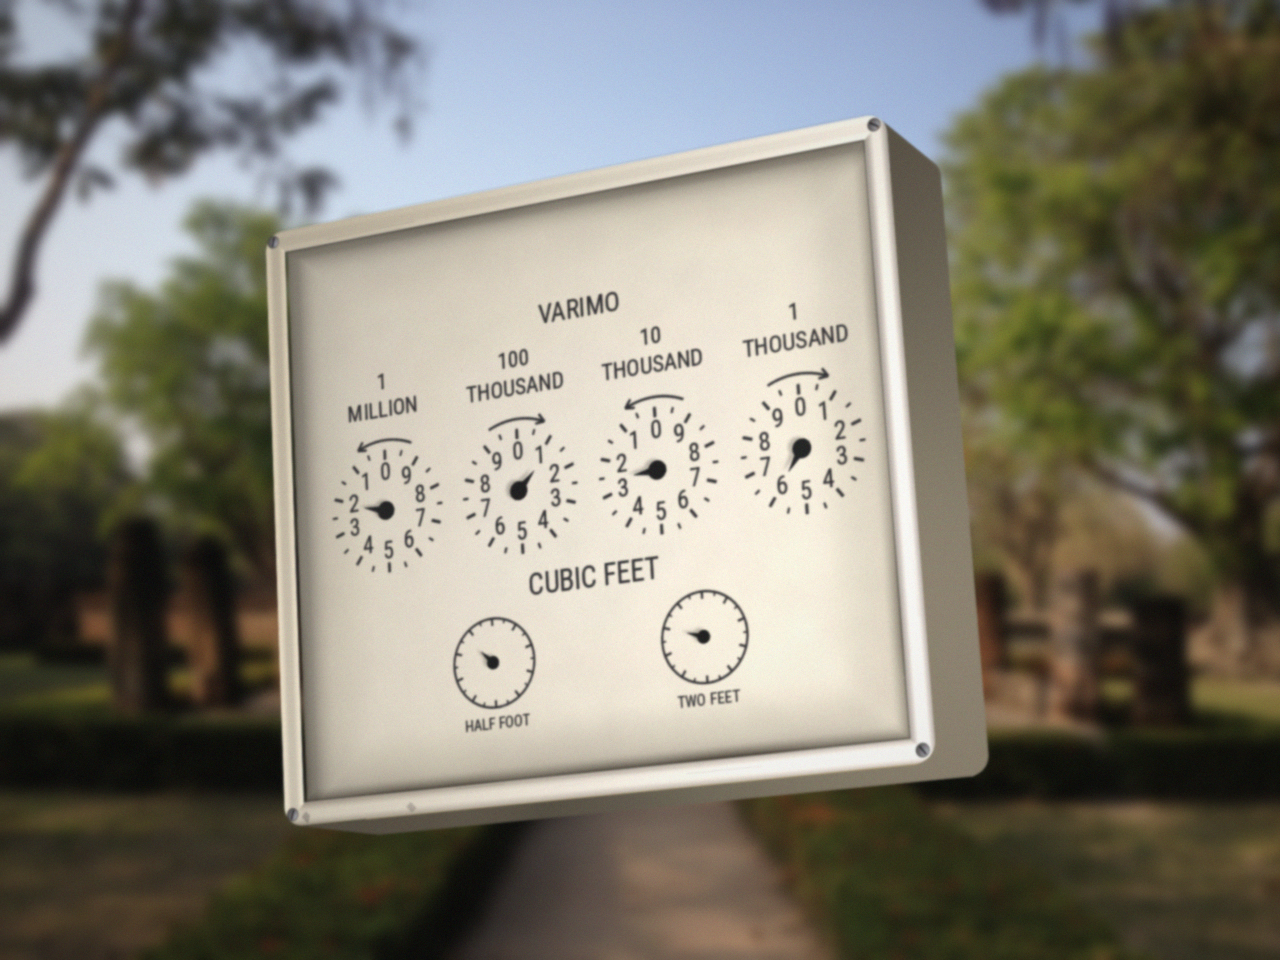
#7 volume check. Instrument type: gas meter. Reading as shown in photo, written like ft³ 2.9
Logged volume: ft³ 212600
